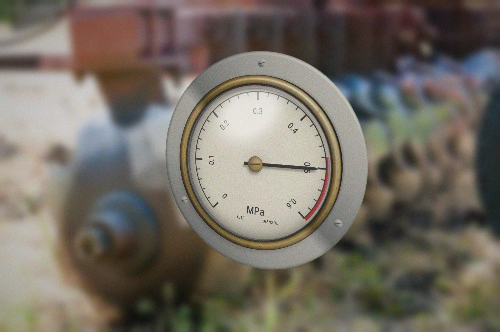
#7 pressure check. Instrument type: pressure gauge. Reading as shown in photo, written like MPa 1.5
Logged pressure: MPa 0.5
